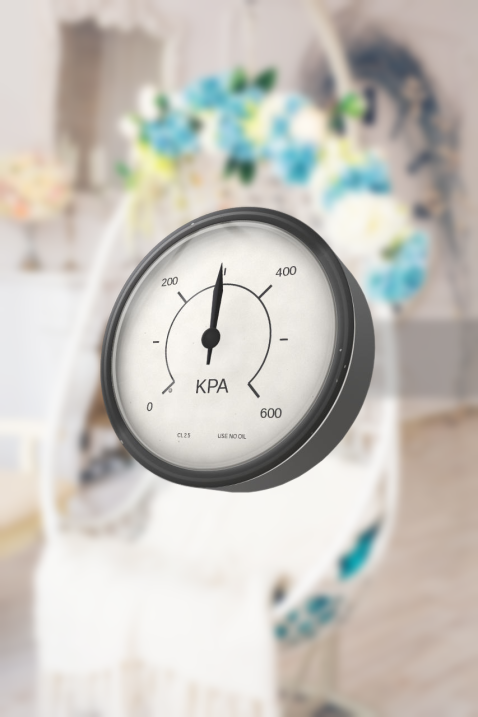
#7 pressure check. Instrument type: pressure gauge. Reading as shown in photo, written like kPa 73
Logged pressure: kPa 300
